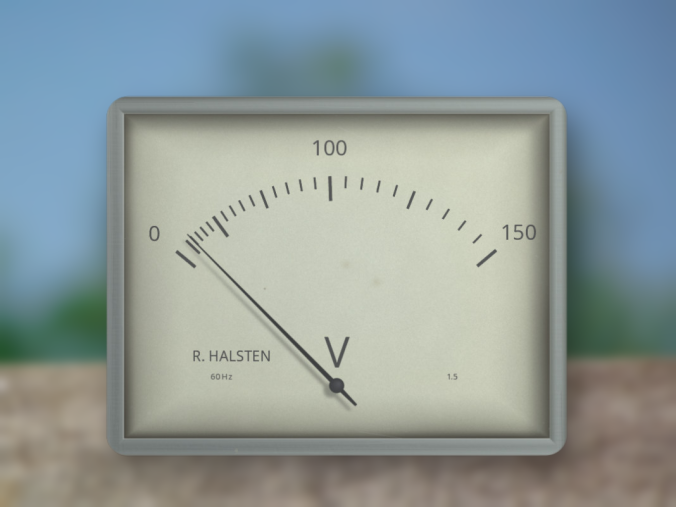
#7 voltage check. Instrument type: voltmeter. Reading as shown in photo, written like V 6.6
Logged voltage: V 30
